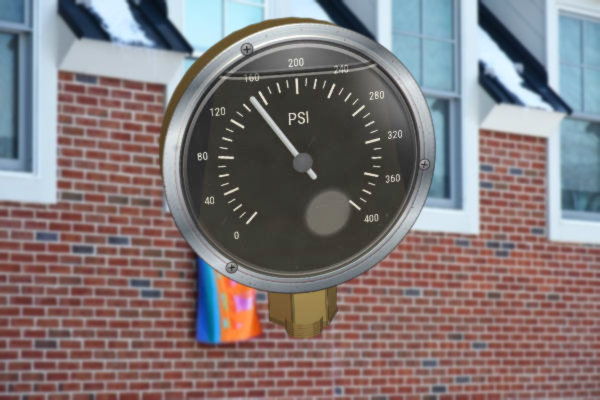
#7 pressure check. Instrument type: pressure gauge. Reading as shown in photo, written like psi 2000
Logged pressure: psi 150
